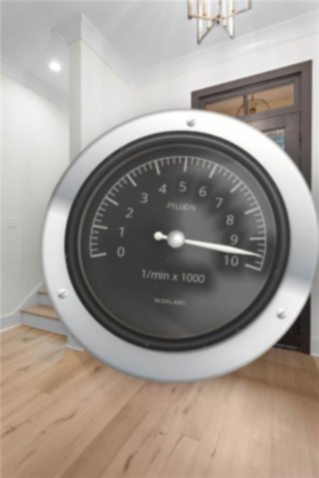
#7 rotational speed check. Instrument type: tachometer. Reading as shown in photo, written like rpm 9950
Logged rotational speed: rpm 9600
